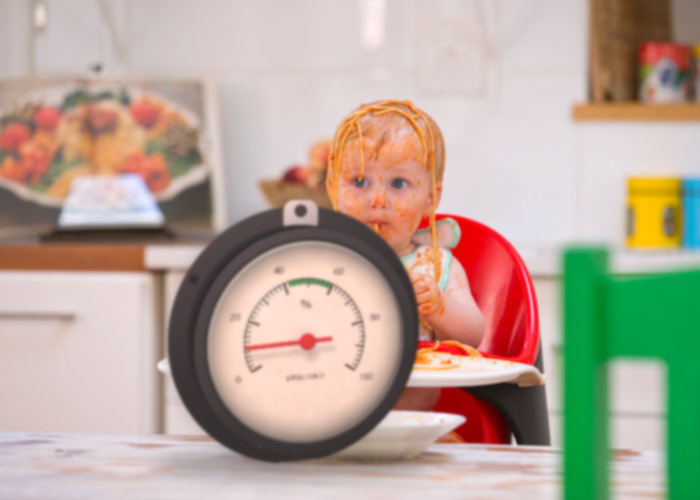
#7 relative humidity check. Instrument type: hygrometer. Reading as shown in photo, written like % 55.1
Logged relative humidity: % 10
